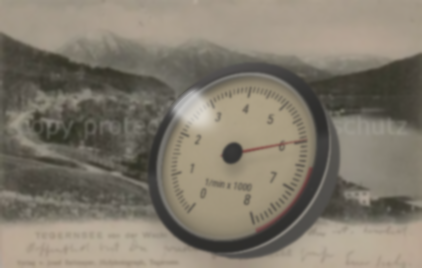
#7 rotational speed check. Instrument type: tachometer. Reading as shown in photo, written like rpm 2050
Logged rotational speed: rpm 6000
